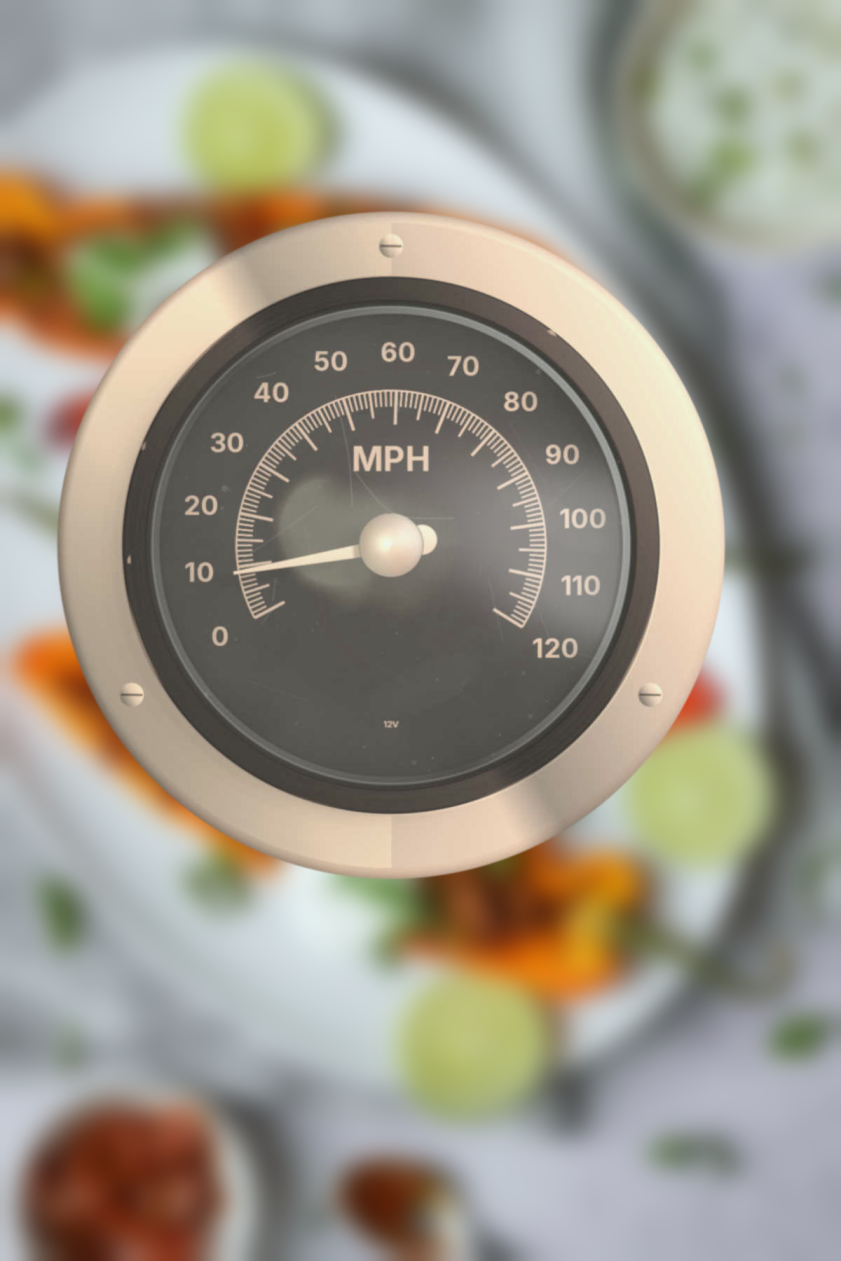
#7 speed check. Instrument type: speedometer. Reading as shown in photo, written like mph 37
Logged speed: mph 9
